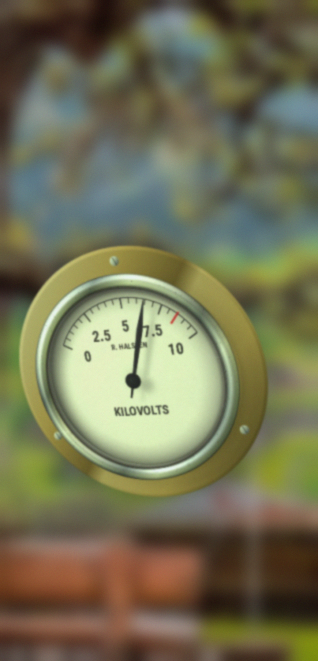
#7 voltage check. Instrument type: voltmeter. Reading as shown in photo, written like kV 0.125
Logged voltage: kV 6.5
